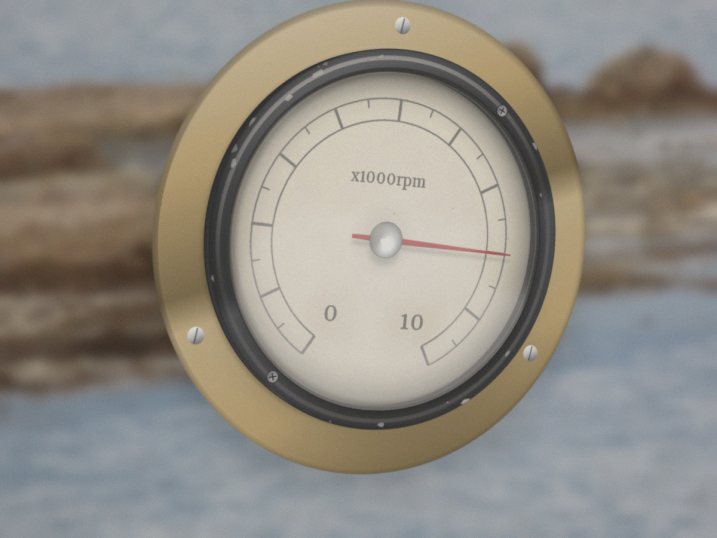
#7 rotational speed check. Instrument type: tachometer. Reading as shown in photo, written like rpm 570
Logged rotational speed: rpm 8000
